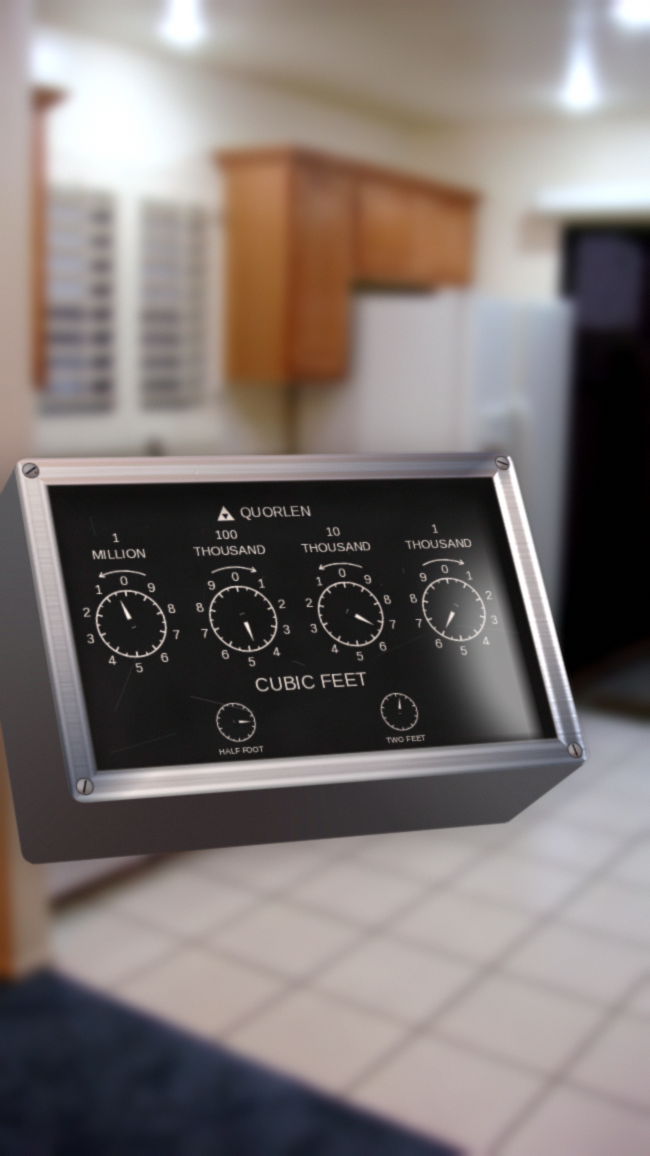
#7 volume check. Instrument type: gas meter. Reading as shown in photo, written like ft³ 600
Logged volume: ft³ 46600
